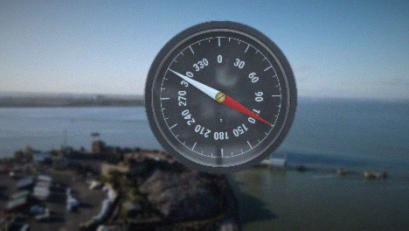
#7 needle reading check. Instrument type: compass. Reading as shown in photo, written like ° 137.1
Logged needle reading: ° 120
